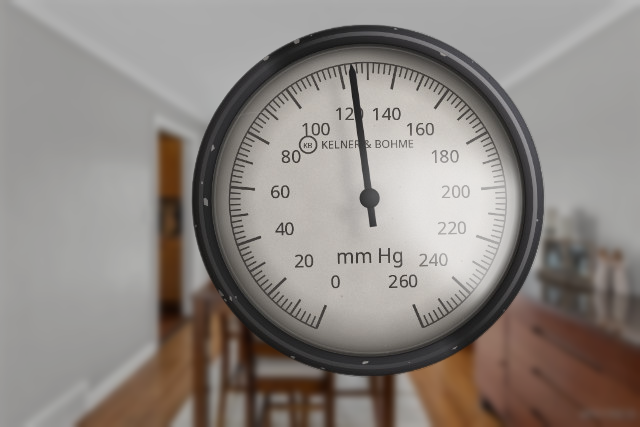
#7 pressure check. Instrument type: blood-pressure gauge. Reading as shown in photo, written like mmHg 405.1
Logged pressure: mmHg 124
